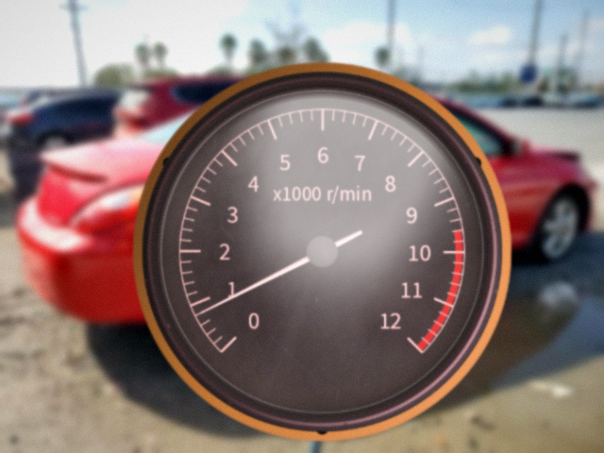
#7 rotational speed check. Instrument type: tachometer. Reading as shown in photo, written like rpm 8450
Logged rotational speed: rpm 800
